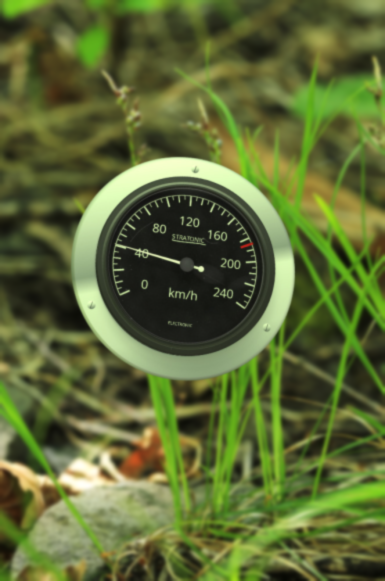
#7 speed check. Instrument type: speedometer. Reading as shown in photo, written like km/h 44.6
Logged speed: km/h 40
